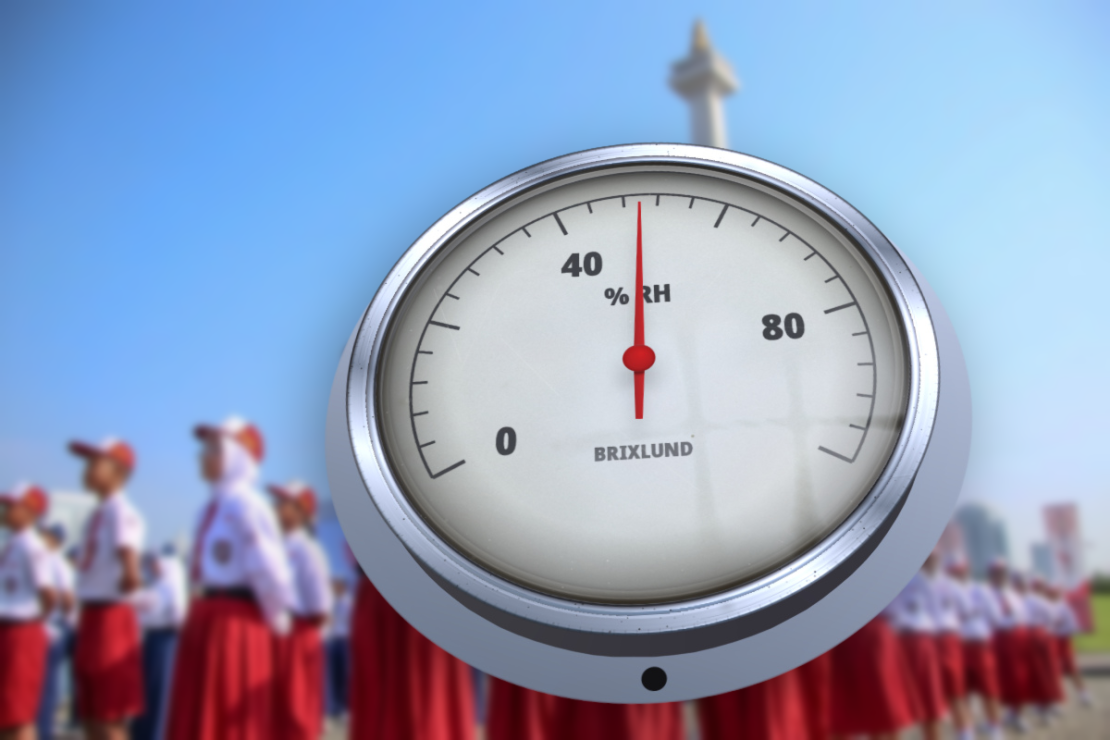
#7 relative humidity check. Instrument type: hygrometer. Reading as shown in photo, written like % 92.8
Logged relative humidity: % 50
